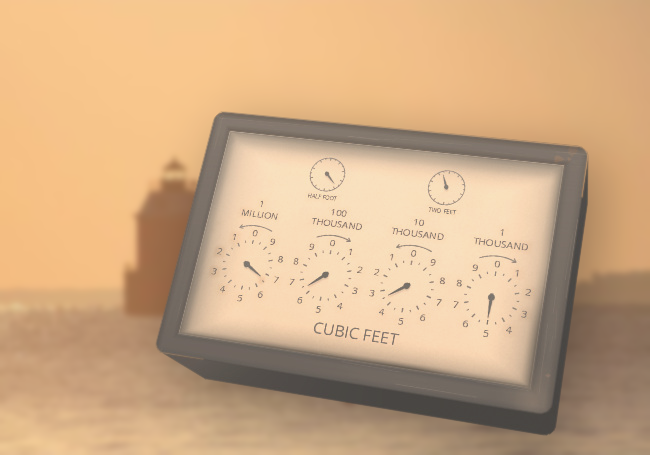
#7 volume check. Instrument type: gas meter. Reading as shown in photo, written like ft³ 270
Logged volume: ft³ 663500
